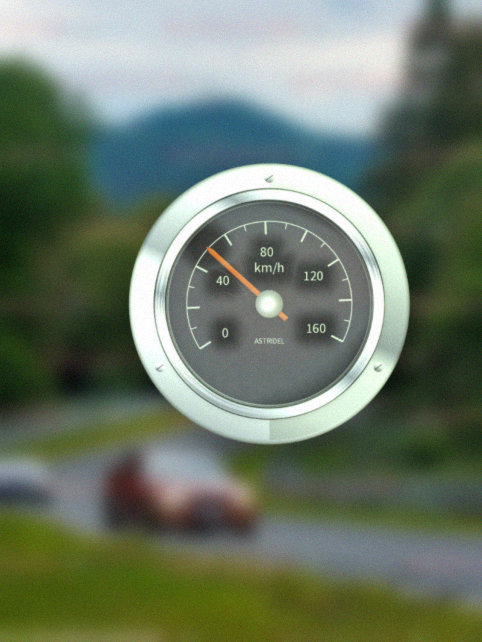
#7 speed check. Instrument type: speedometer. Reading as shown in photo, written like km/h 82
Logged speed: km/h 50
